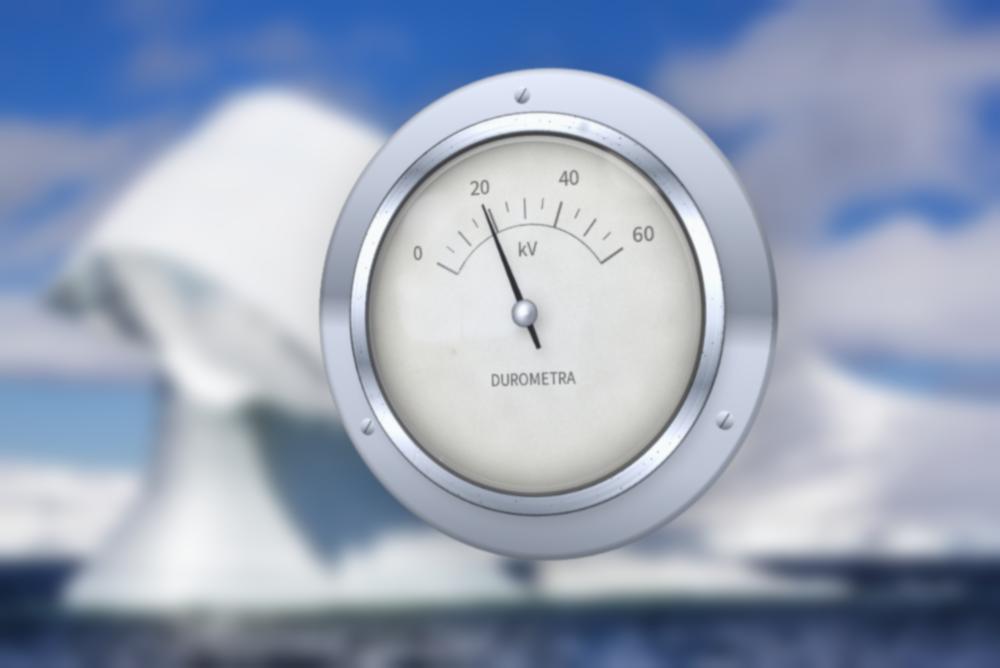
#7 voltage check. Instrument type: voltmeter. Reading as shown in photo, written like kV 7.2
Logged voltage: kV 20
